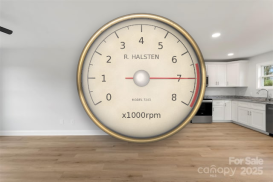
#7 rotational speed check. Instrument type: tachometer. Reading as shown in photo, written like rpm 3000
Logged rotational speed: rpm 7000
